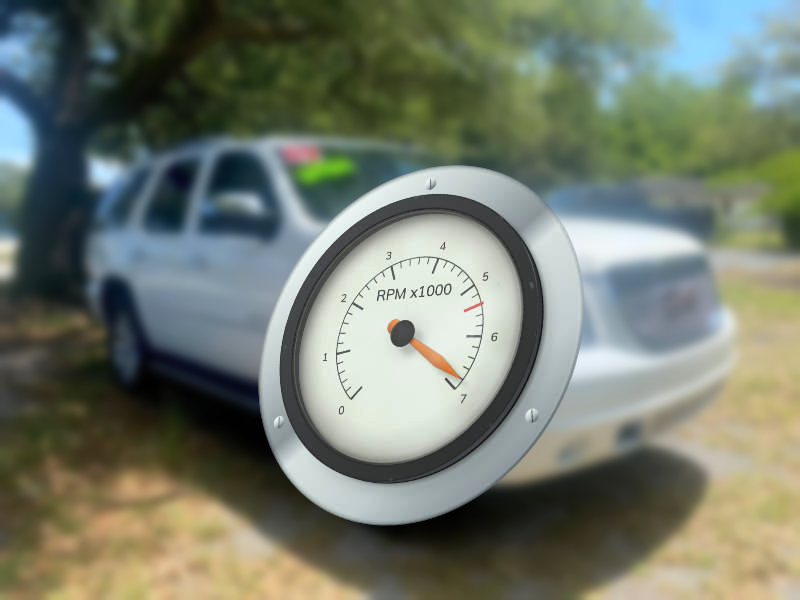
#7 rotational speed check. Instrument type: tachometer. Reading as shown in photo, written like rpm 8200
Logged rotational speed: rpm 6800
